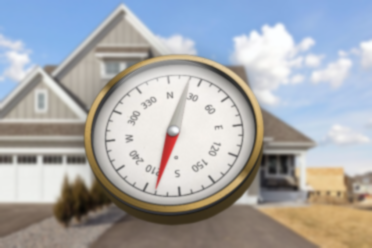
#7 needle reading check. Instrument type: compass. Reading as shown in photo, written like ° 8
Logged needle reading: ° 200
